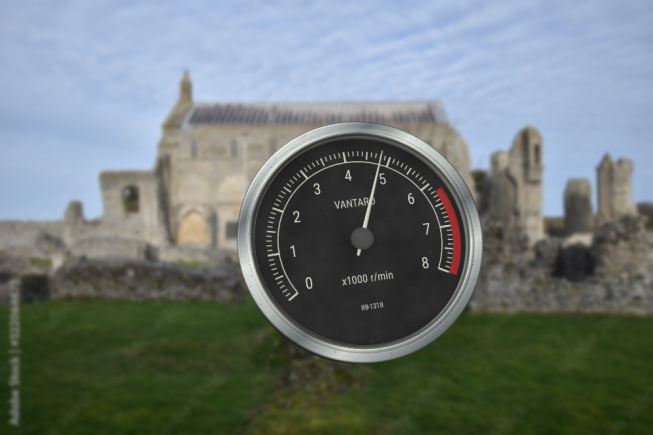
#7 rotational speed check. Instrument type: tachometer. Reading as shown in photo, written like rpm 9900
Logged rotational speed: rpm 4800
